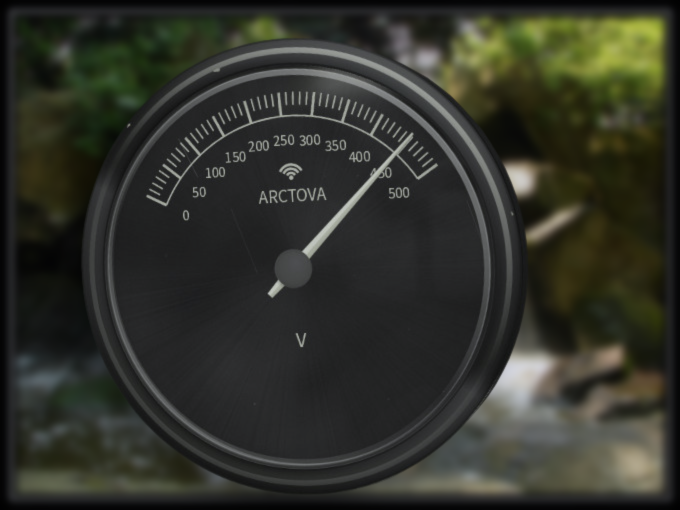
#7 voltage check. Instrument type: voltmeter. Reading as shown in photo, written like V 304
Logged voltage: V 450
